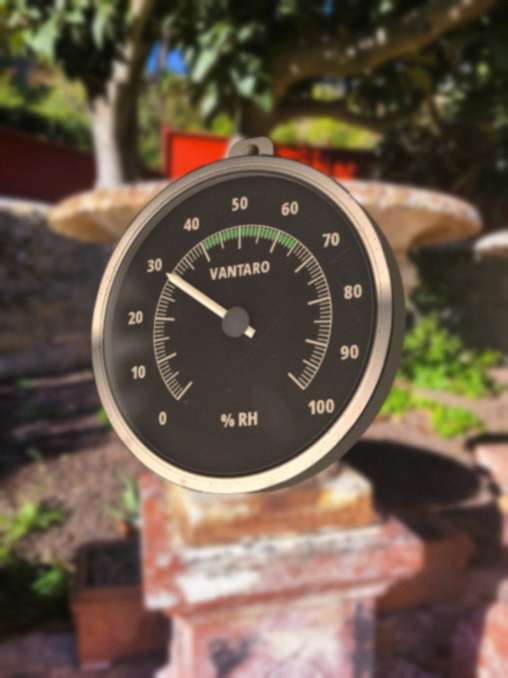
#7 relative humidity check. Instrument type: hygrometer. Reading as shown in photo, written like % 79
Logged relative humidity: % 30
